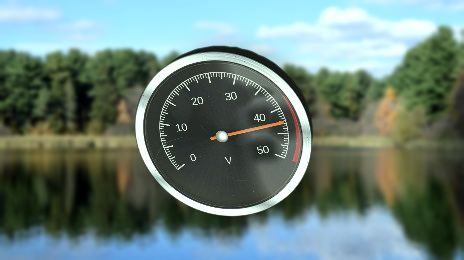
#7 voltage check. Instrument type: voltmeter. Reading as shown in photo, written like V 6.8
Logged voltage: V 42.5
